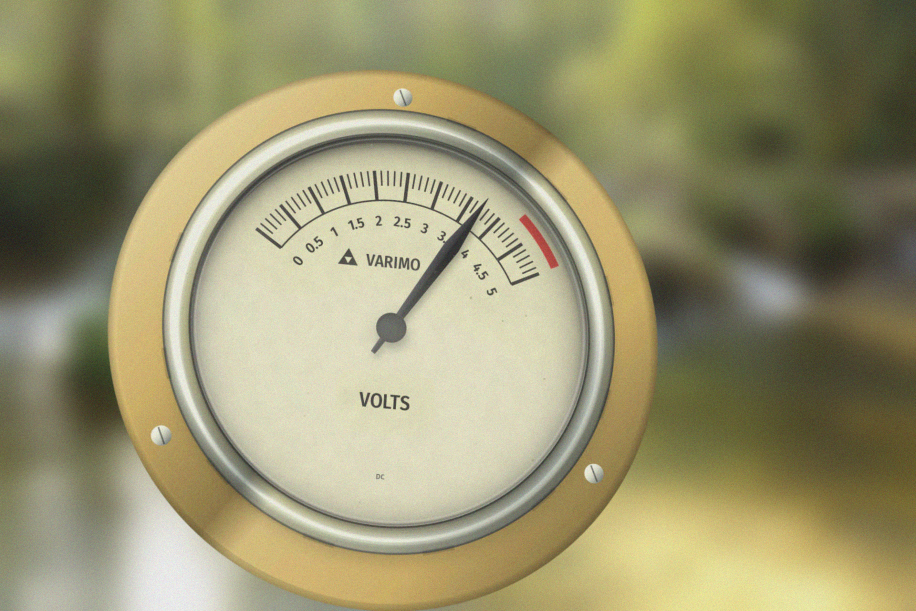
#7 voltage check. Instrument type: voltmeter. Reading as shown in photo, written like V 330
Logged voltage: V 3.7
